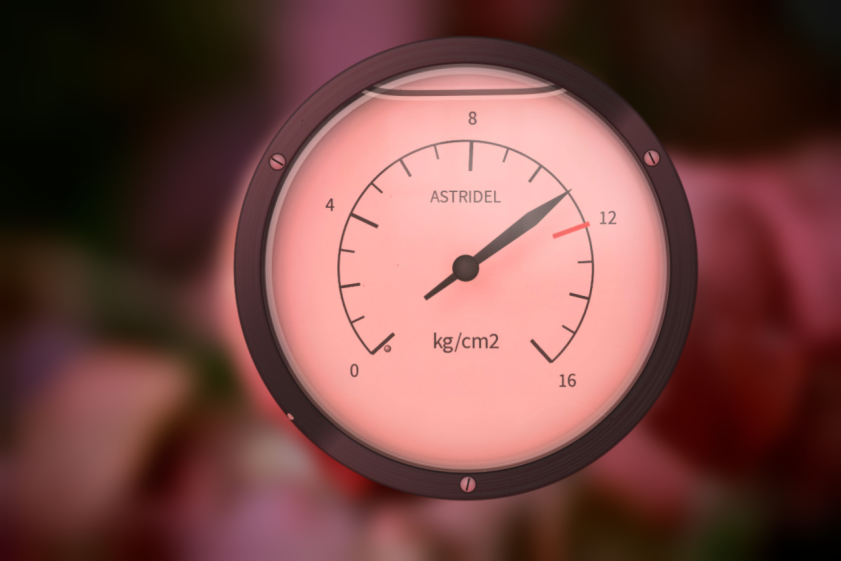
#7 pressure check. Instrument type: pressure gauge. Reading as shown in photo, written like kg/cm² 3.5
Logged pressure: kg/cm² 11
